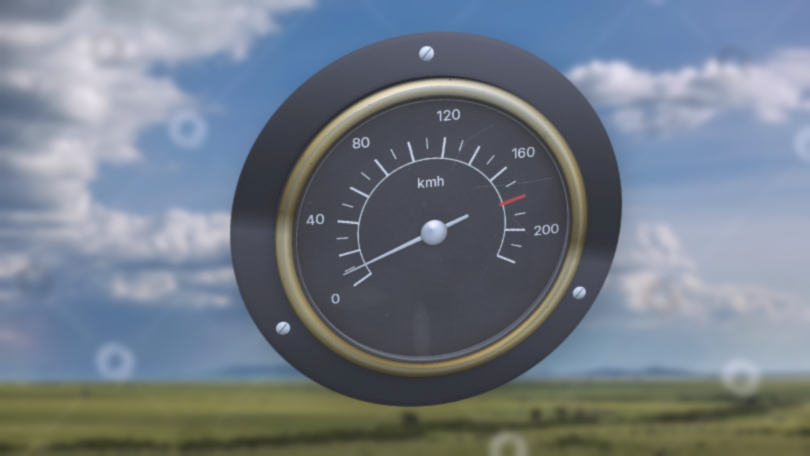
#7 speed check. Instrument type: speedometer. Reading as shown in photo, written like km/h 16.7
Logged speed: km/h 10
